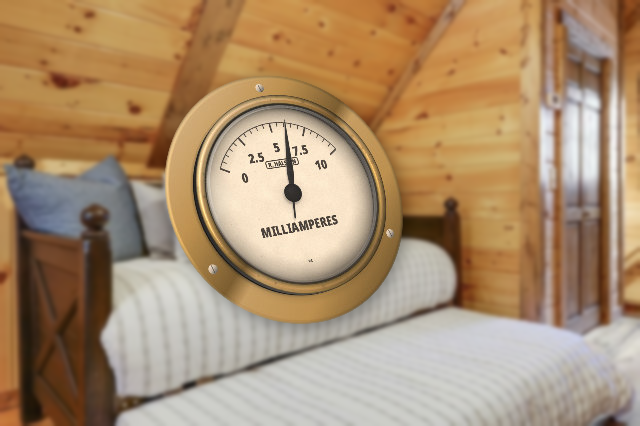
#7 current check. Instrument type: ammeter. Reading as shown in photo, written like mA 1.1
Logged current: mA 6
